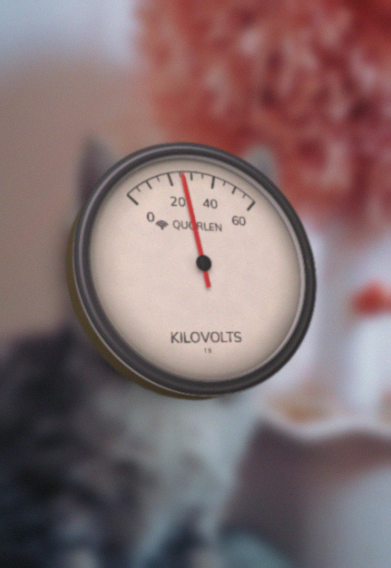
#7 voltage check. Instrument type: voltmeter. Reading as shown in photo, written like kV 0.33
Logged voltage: kV 25
